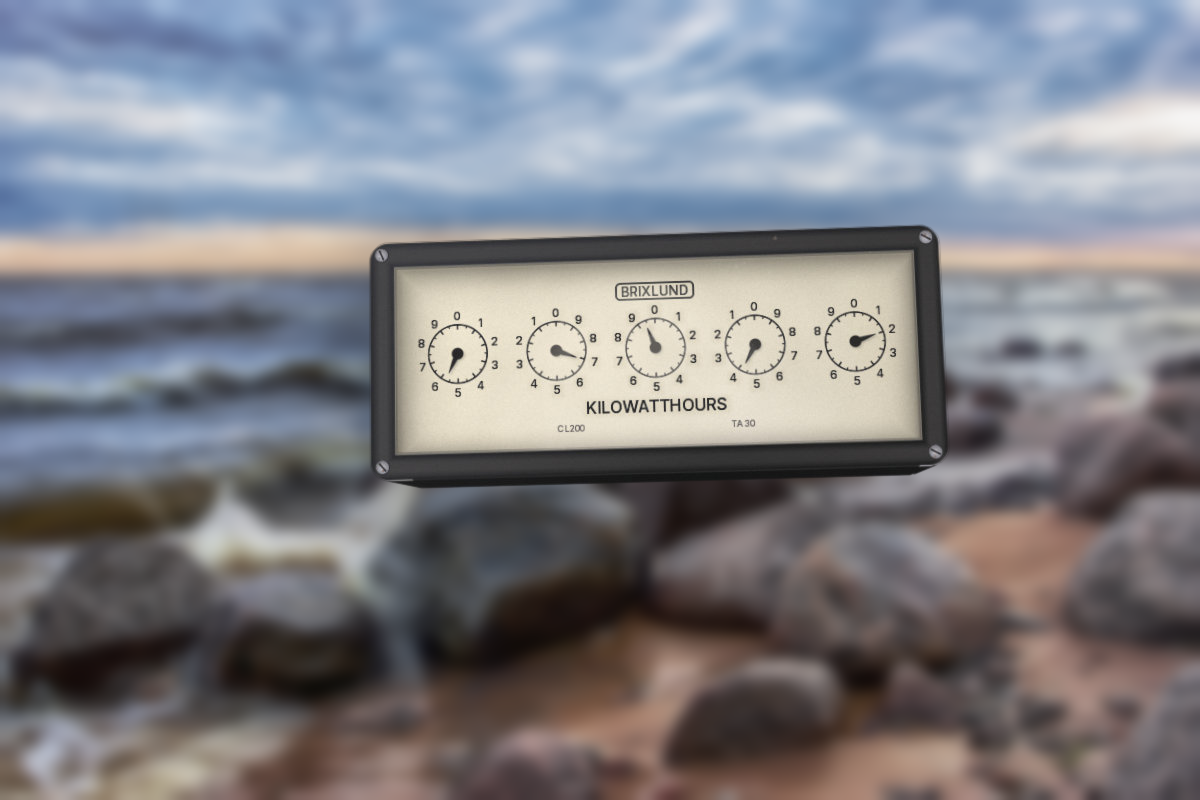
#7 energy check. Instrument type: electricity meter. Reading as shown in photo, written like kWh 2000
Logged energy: kWh 56942
